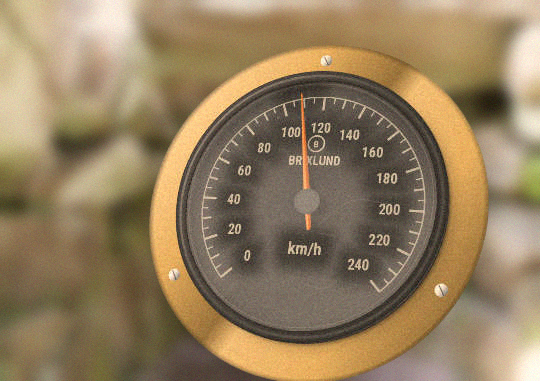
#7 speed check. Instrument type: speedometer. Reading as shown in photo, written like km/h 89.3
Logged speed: km/h 110
